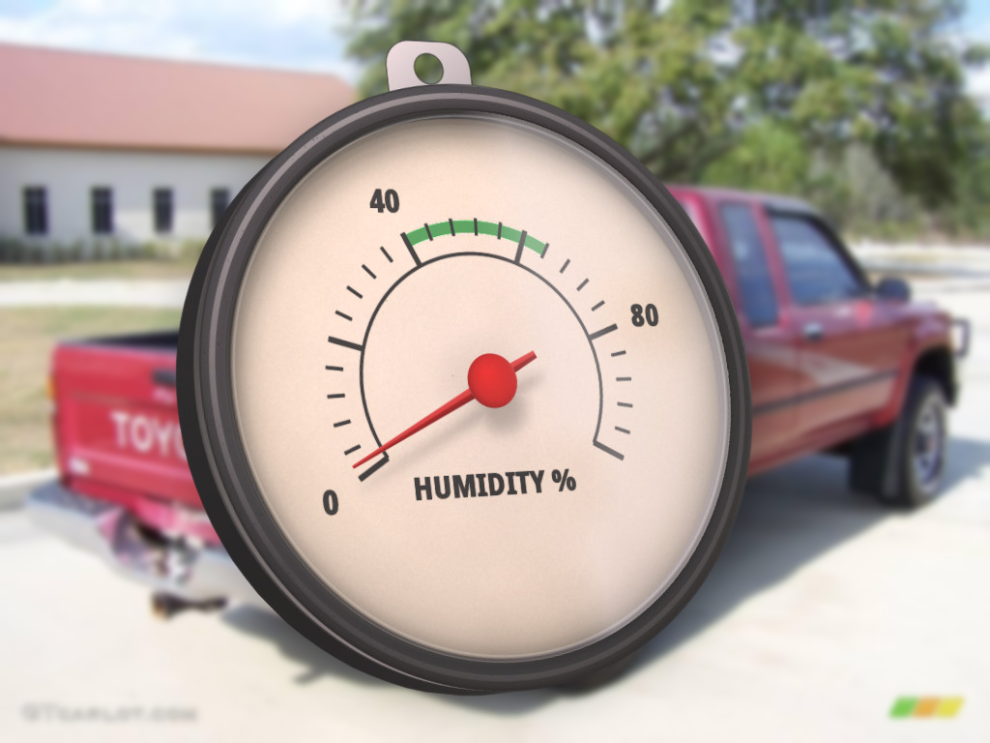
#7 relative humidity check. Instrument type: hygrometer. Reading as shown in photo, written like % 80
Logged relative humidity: % 2
